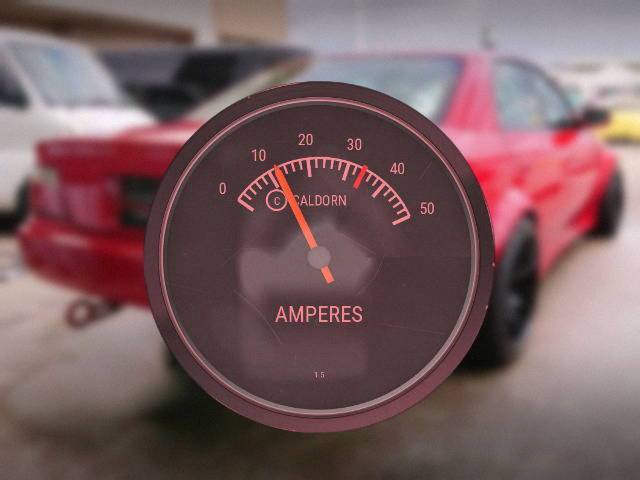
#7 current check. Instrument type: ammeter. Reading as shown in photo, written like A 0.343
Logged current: A 12
